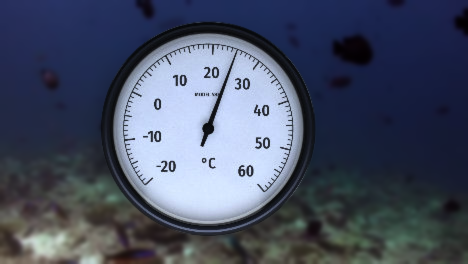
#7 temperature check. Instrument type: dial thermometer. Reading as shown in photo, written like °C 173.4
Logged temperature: °C 25
